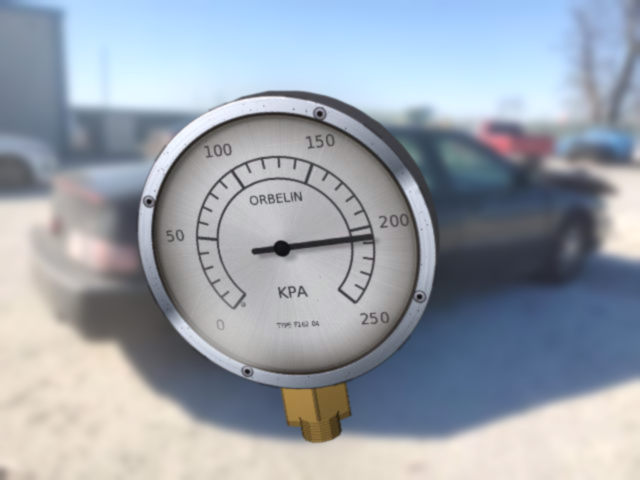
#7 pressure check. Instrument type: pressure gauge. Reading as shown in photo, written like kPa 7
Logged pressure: kPa 205
